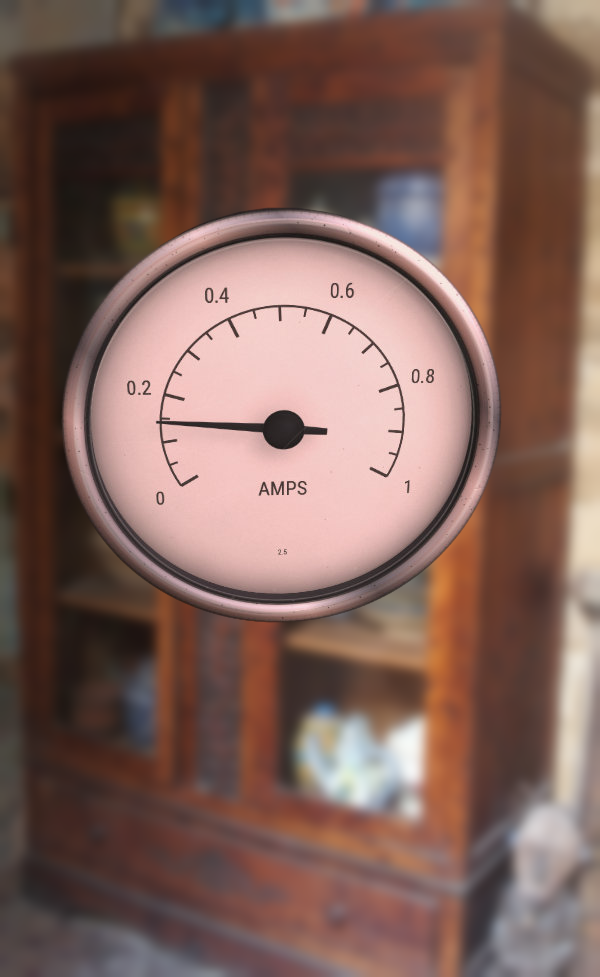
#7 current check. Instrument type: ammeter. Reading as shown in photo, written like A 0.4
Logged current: A 0.15
